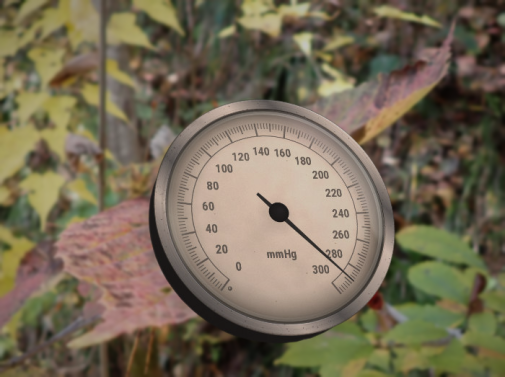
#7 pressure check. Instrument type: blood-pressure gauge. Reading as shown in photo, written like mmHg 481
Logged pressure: mmHg 290
